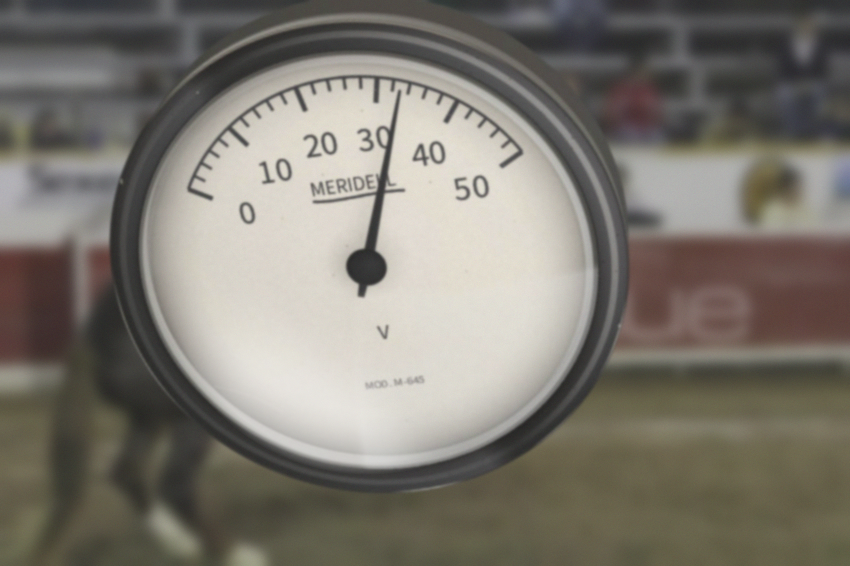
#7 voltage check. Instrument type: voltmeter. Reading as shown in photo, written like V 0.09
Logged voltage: V 33
